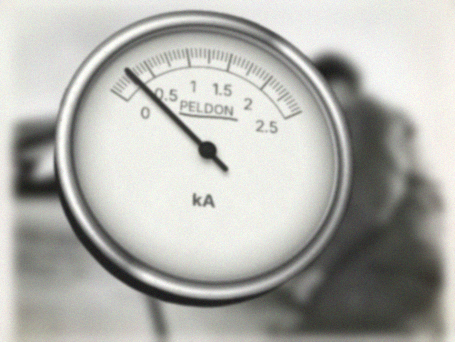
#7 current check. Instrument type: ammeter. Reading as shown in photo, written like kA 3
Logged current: kA 0.25
